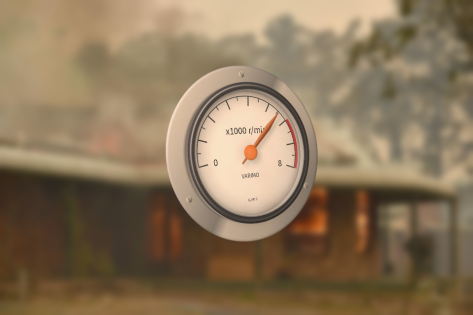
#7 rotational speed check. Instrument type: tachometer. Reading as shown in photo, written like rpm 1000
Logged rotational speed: rpm 5500
